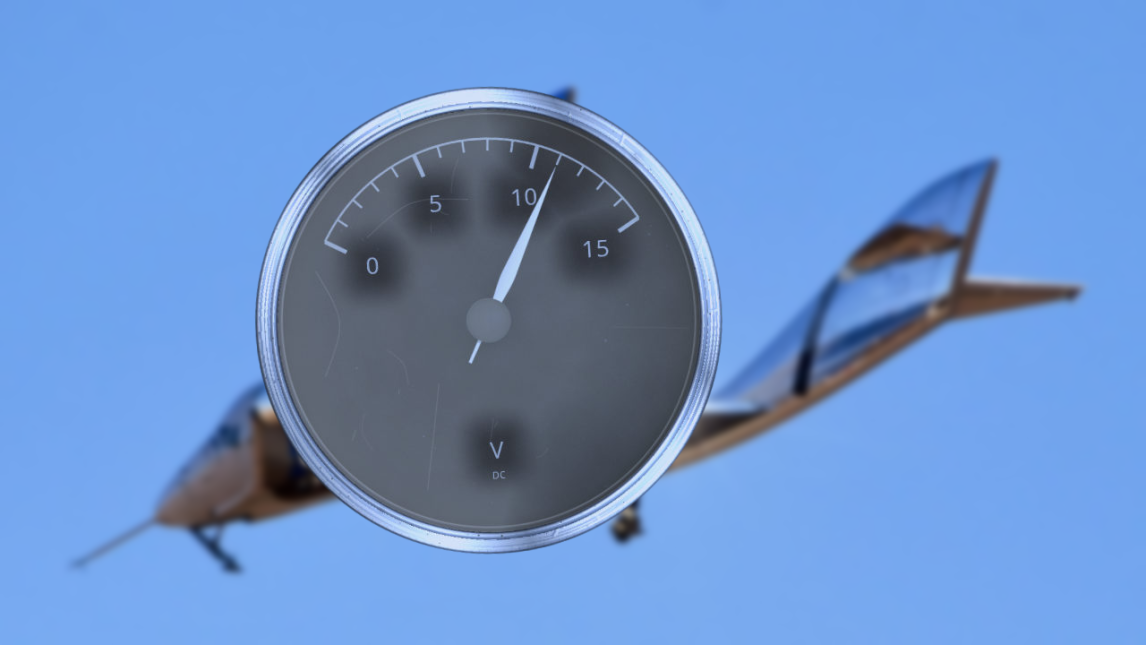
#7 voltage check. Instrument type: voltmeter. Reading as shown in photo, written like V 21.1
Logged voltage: V 11
